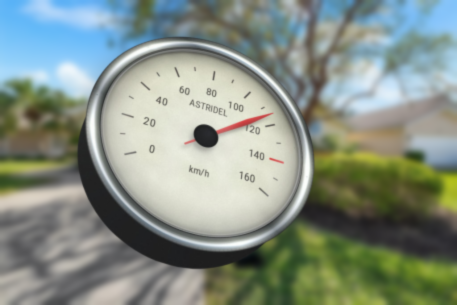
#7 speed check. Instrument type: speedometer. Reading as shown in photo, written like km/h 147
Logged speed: km/h 115
